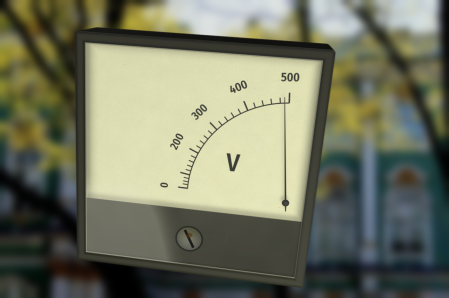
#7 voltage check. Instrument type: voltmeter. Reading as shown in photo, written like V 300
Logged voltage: V 490
